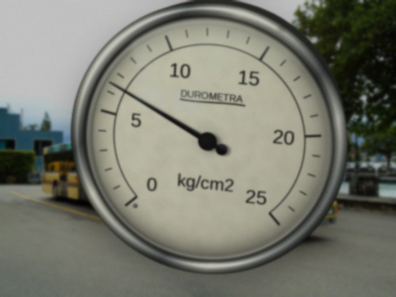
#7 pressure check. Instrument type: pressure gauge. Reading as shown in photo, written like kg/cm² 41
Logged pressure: kg/cm² 6.5
